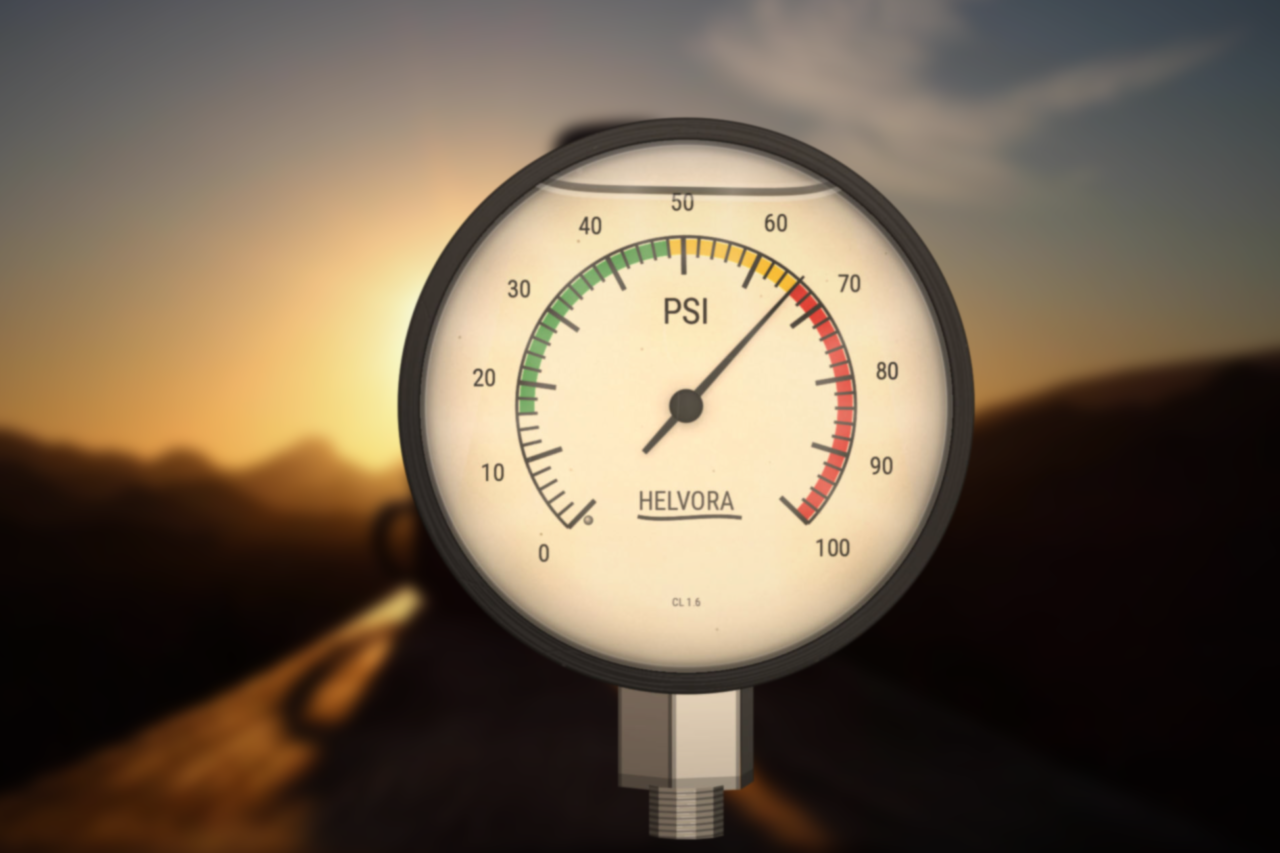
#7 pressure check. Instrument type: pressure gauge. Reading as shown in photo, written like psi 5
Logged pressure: psi 66
